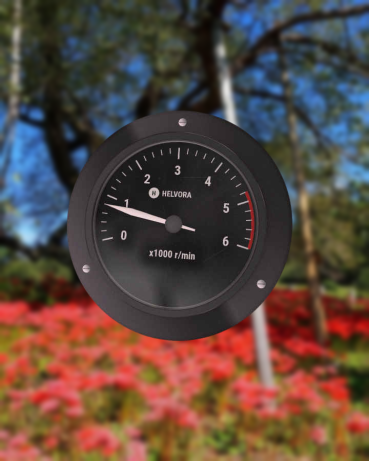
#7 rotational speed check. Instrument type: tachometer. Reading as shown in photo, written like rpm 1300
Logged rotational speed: rpm 800
